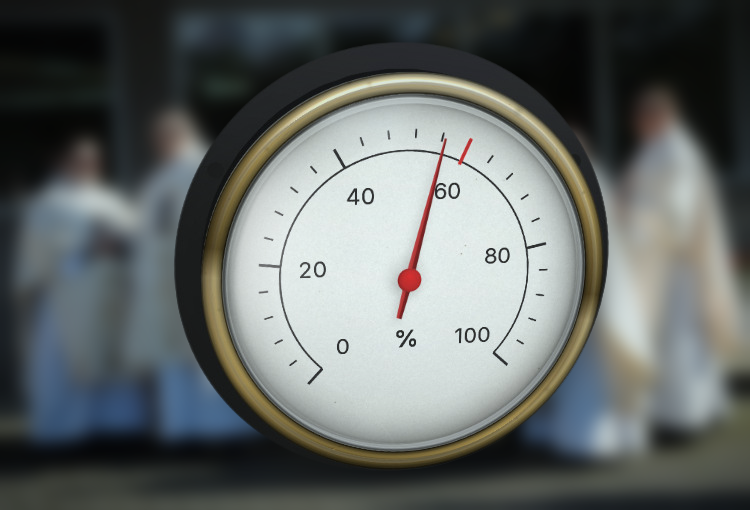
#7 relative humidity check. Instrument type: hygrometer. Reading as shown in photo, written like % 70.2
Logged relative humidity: % 56
